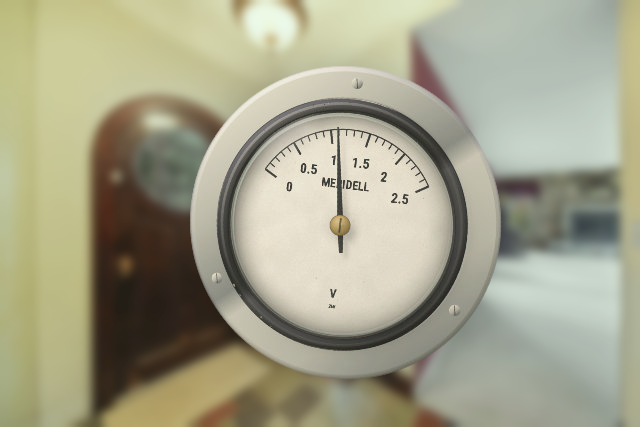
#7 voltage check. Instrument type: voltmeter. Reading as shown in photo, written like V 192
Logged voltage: V 1.1
